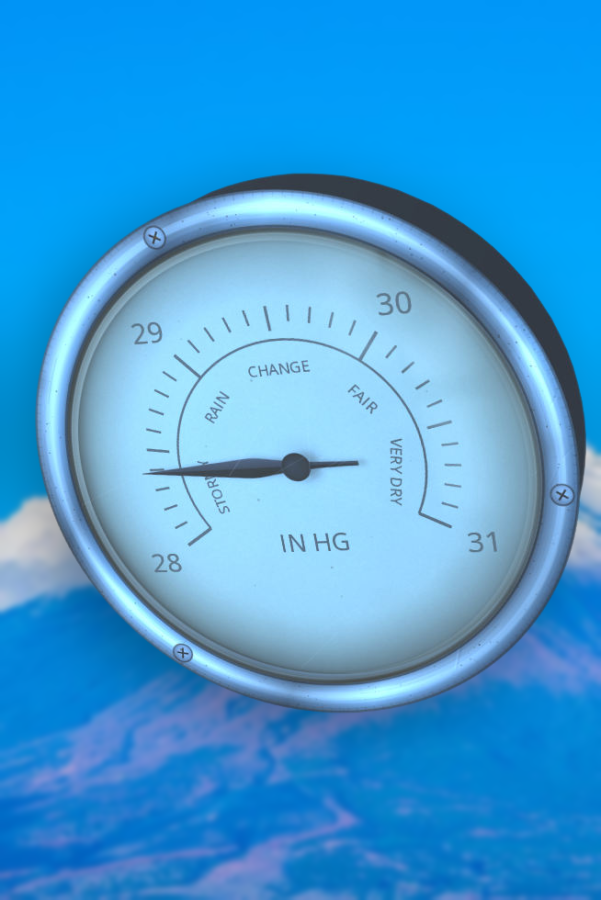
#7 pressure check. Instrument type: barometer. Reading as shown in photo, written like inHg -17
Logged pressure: inHg 28.4
